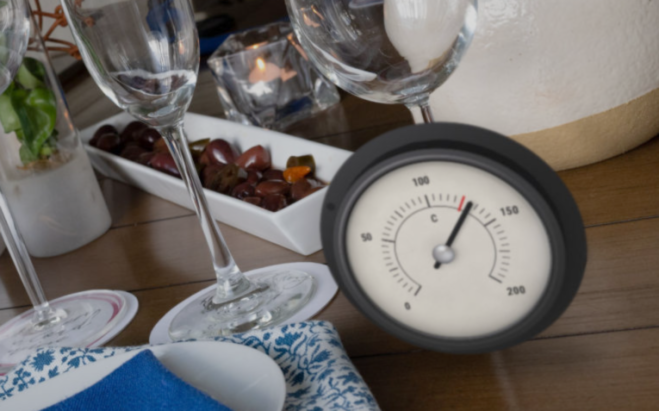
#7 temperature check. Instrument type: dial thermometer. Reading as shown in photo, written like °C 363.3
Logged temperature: °C 130
